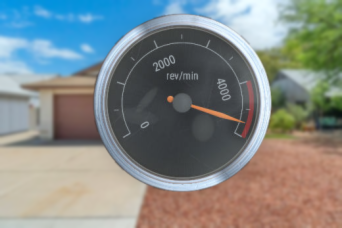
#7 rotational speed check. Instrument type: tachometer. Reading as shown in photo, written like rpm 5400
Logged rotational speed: rpm 4750
